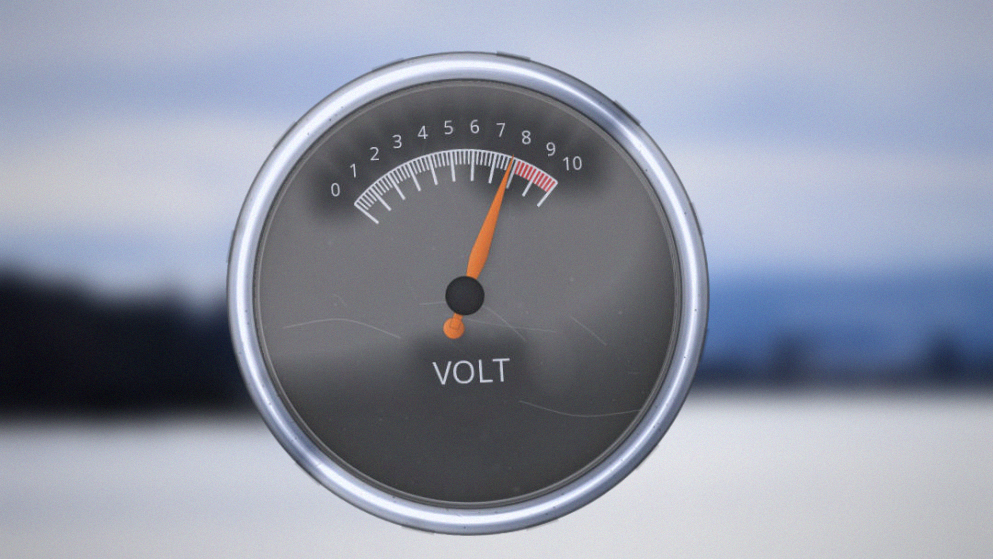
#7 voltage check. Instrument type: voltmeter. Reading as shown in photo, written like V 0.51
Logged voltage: V 7.8
